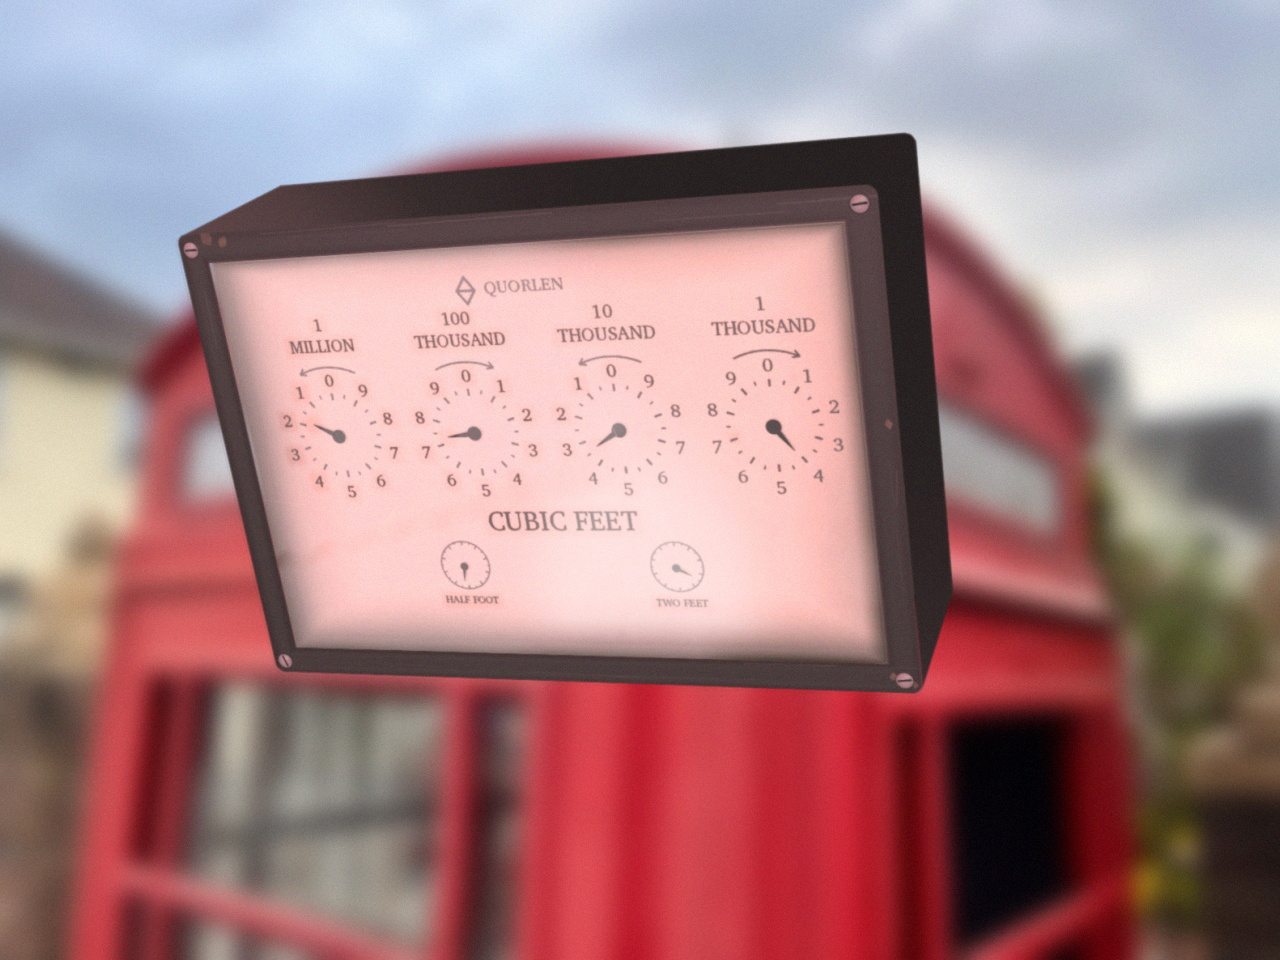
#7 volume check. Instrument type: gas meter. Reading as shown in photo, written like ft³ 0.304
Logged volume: ft³ 173400
